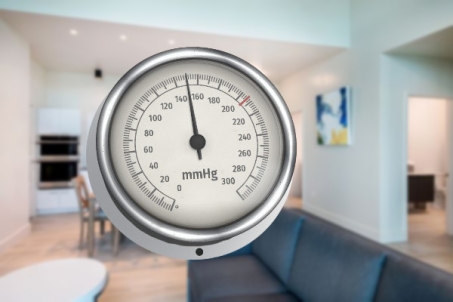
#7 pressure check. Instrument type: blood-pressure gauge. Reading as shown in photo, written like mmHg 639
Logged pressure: mmHg 150
